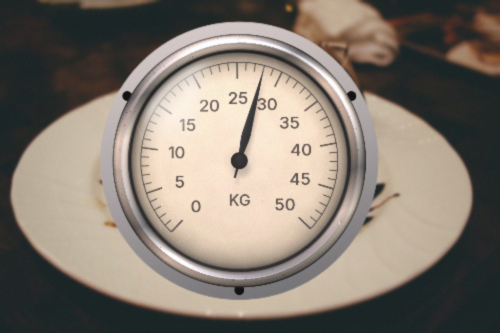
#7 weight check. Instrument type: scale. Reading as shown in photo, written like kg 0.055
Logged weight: kg 28
